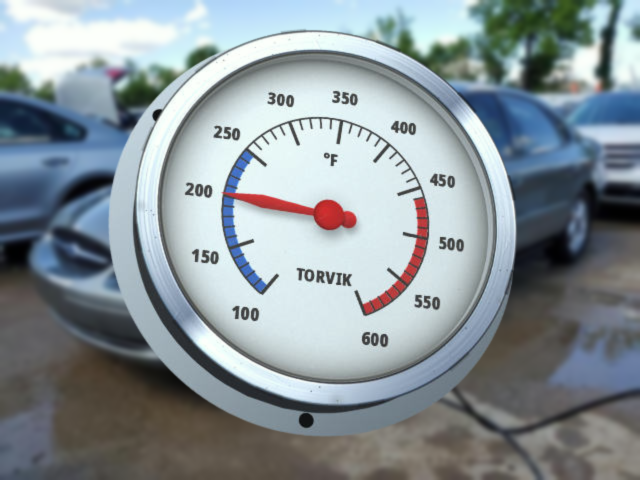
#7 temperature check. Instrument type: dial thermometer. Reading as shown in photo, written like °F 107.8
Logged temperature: °F 200
